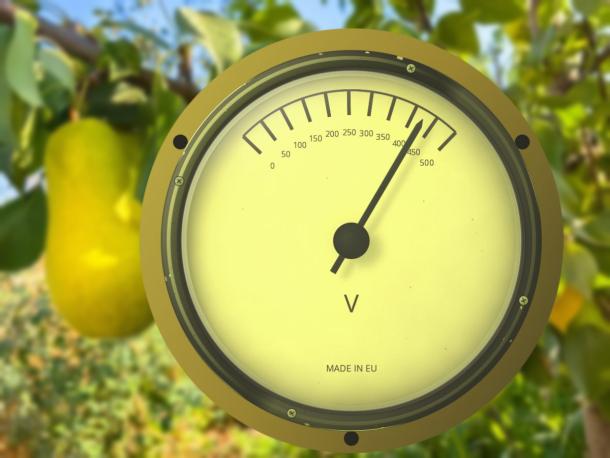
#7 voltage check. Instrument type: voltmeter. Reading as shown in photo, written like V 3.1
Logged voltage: V 425
